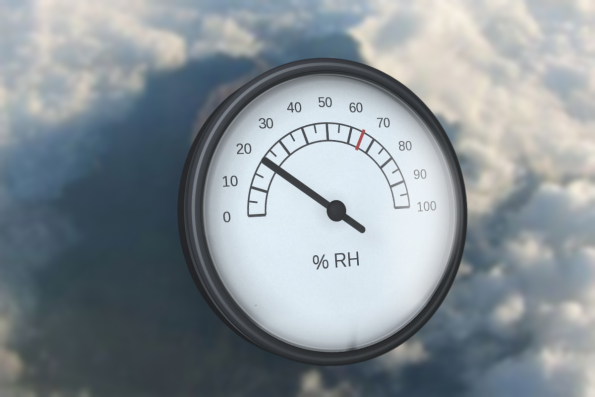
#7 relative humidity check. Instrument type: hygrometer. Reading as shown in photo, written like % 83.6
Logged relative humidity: % 20
